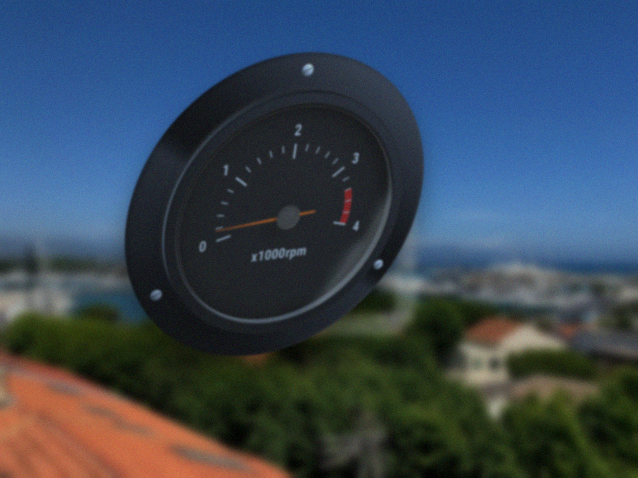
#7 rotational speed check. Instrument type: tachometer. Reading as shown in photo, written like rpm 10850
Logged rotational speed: rpm 200
